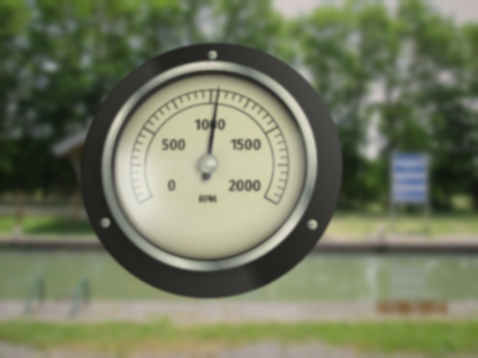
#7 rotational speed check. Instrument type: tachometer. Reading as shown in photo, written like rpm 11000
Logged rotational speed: rpm 1050
